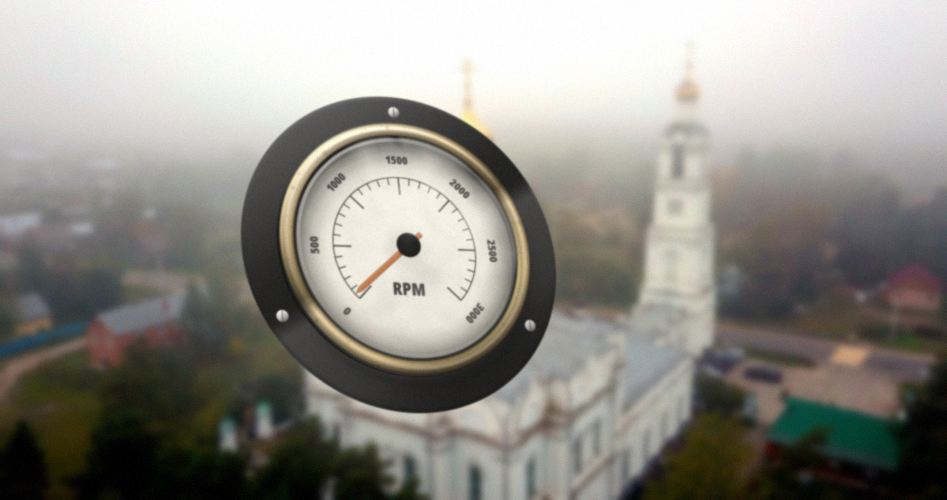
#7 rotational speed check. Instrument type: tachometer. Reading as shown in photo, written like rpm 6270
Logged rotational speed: rpm 50
